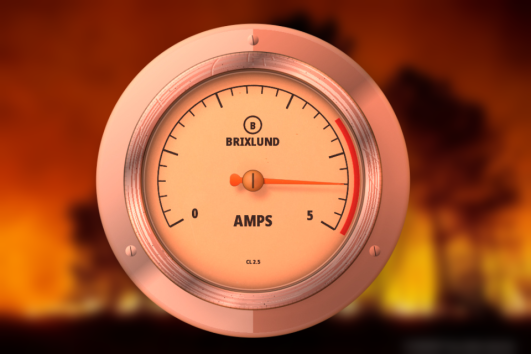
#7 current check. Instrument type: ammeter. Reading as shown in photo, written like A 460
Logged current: A 4.4
